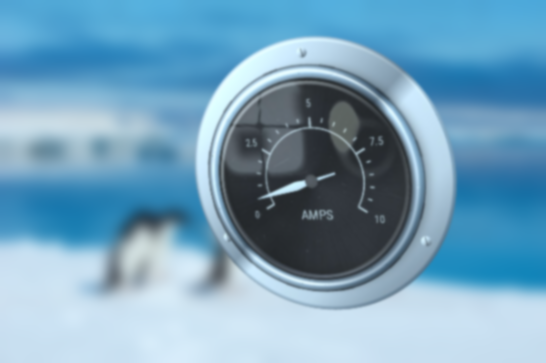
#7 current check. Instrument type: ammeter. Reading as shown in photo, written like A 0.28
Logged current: A 0.5
